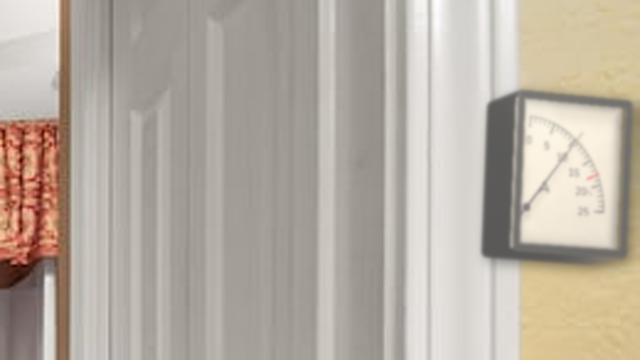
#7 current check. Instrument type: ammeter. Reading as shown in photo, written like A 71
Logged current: A 10
